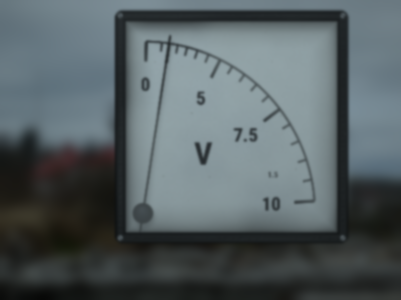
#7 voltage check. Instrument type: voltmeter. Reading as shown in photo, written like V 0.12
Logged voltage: V 2.5
